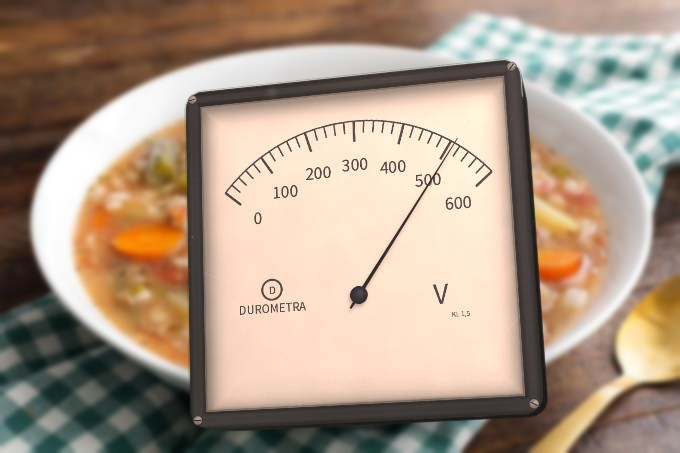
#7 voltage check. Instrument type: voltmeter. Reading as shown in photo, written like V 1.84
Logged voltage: V 510
